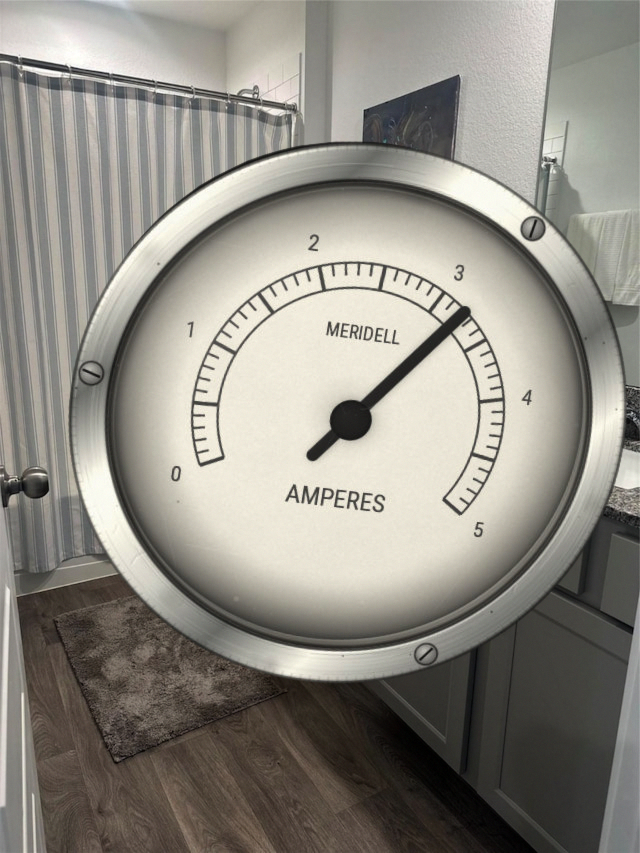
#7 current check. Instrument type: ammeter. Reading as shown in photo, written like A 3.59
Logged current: A 3.2
